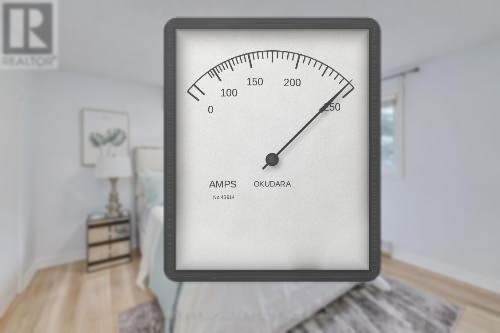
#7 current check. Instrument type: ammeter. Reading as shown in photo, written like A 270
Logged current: A 245
